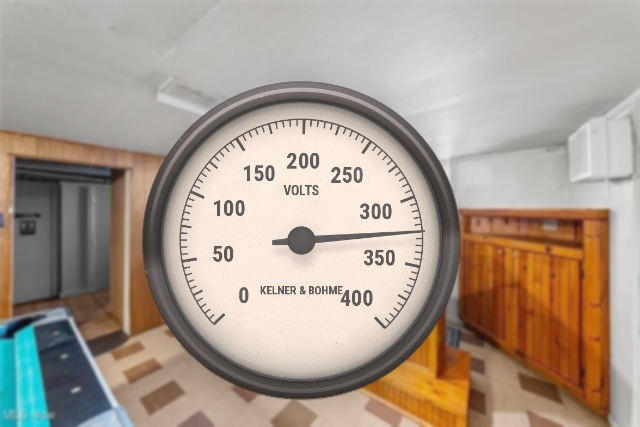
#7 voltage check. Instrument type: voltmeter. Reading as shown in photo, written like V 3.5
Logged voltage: V 325
